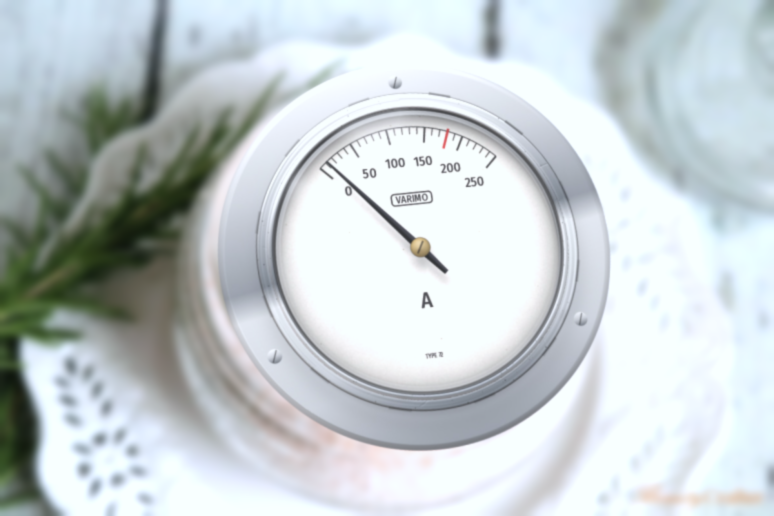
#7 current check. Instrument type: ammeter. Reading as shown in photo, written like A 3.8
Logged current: A 10
